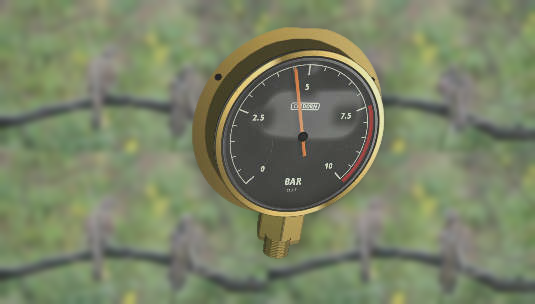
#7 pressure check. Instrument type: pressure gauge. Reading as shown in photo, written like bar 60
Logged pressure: bar 4.5
